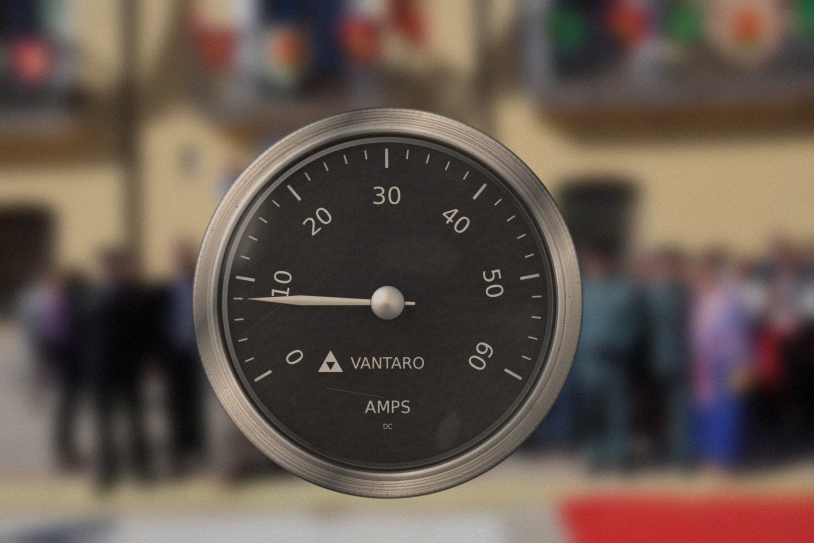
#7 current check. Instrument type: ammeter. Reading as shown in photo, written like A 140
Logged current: A 8
